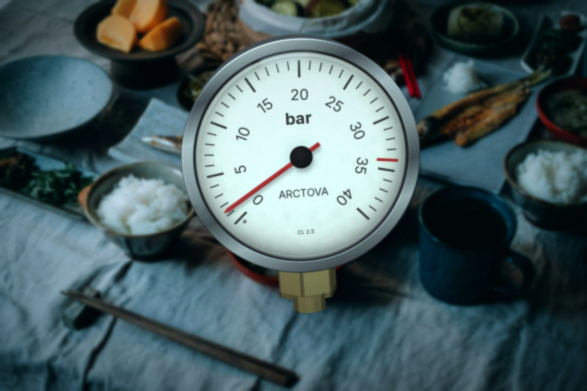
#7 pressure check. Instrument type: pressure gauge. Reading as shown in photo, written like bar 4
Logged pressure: bar 1.5
